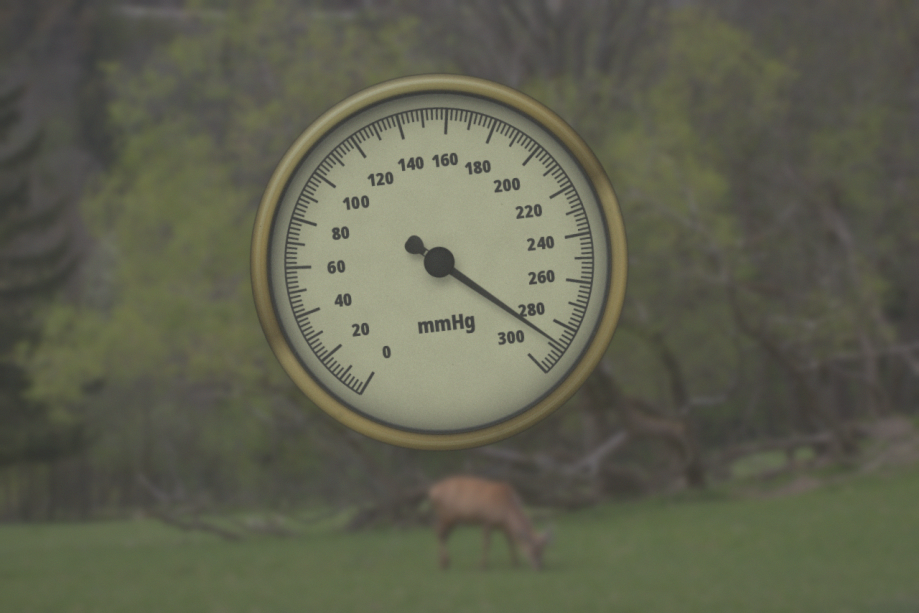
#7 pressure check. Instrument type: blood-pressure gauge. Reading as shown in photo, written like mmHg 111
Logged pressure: mmHg 288
